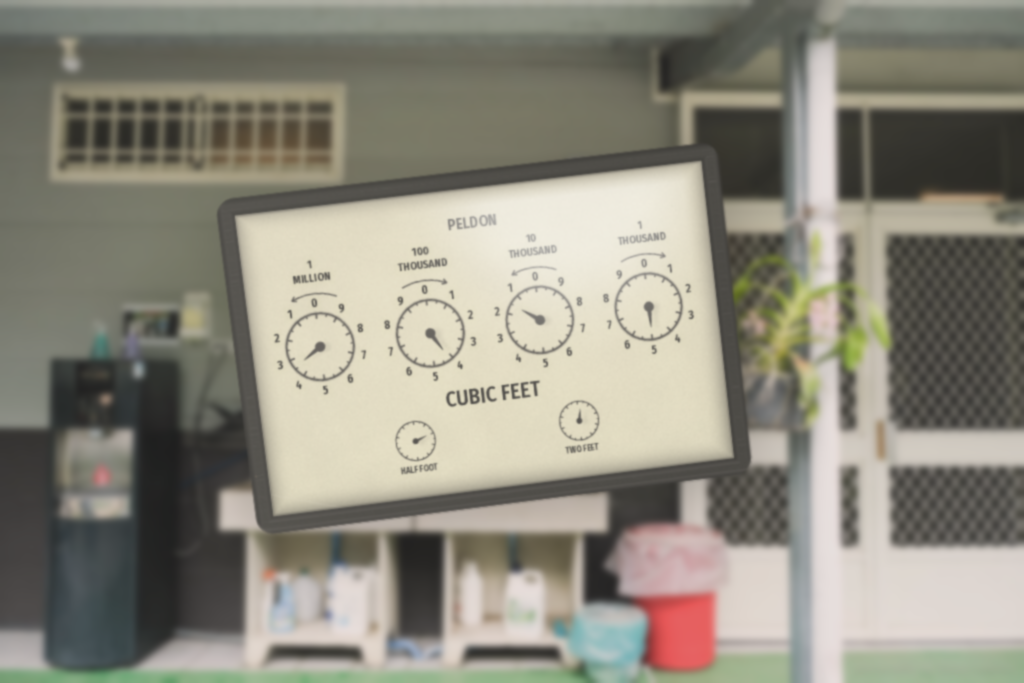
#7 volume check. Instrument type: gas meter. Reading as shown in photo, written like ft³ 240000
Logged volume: ft³ 341500
